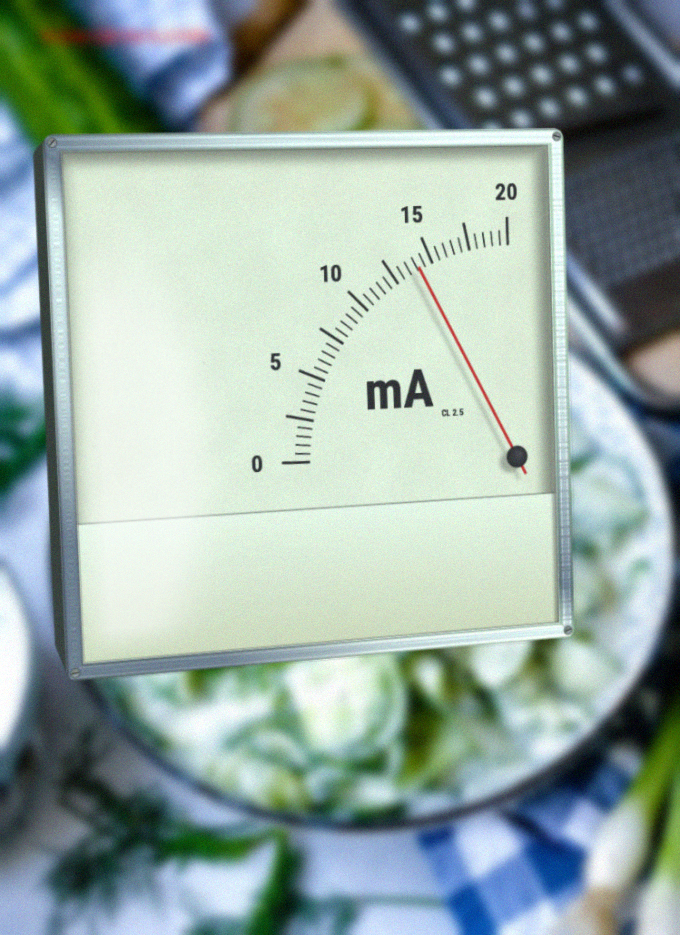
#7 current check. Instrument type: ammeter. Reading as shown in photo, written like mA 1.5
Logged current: mA 14
